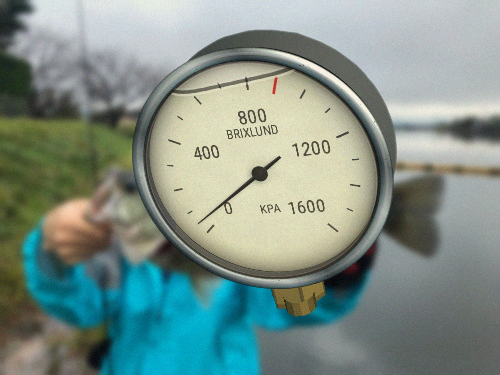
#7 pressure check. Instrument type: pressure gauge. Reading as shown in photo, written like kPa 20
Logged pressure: kPa 50
